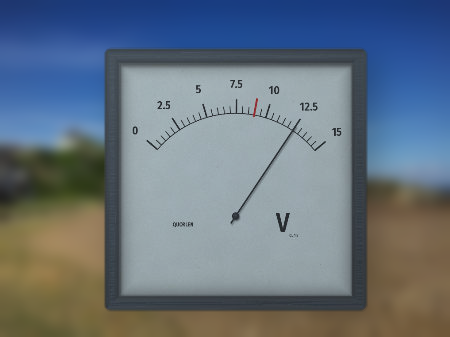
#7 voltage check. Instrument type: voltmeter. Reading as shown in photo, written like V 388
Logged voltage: V 12.5
